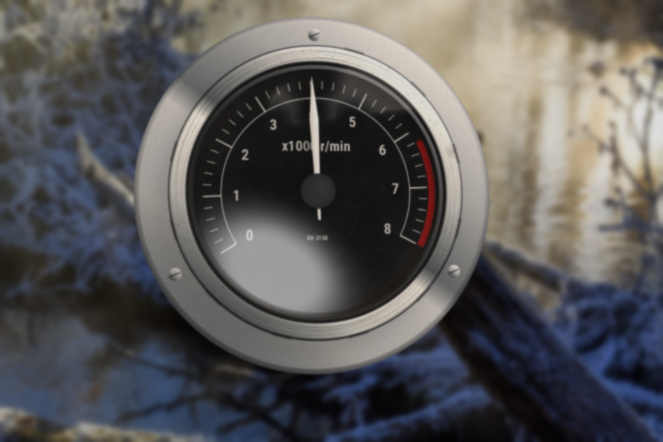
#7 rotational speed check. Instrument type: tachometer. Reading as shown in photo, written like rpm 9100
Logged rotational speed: rpm 4000
